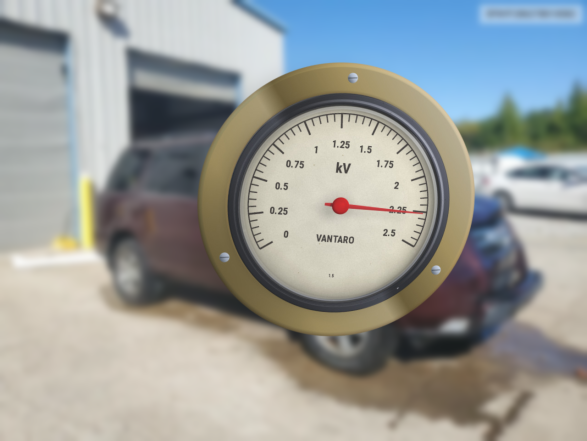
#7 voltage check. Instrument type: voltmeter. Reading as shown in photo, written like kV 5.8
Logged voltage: kV 2.25
